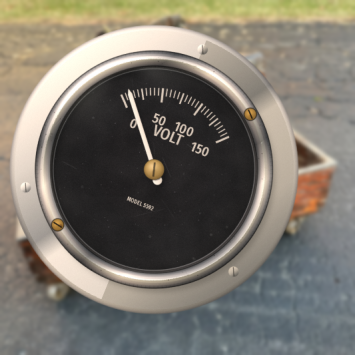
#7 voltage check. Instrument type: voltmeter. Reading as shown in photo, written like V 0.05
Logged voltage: V 10
